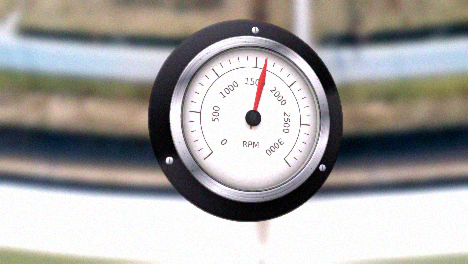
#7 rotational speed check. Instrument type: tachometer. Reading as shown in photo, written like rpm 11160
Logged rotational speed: rpm 1600
